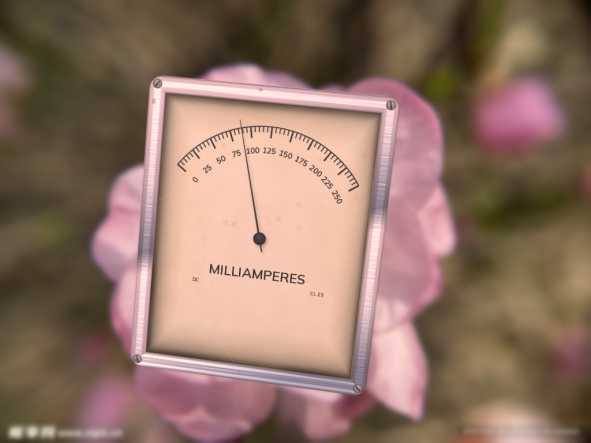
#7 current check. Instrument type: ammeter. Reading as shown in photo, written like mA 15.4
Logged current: mA 90
